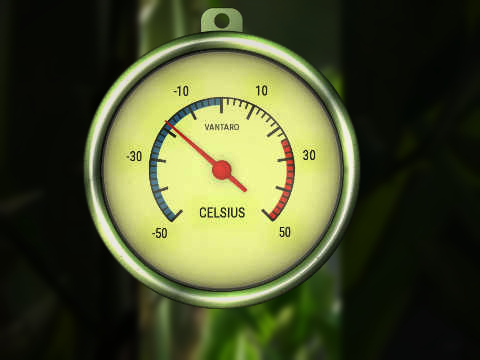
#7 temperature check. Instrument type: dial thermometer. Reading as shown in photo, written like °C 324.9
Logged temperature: °C -18
